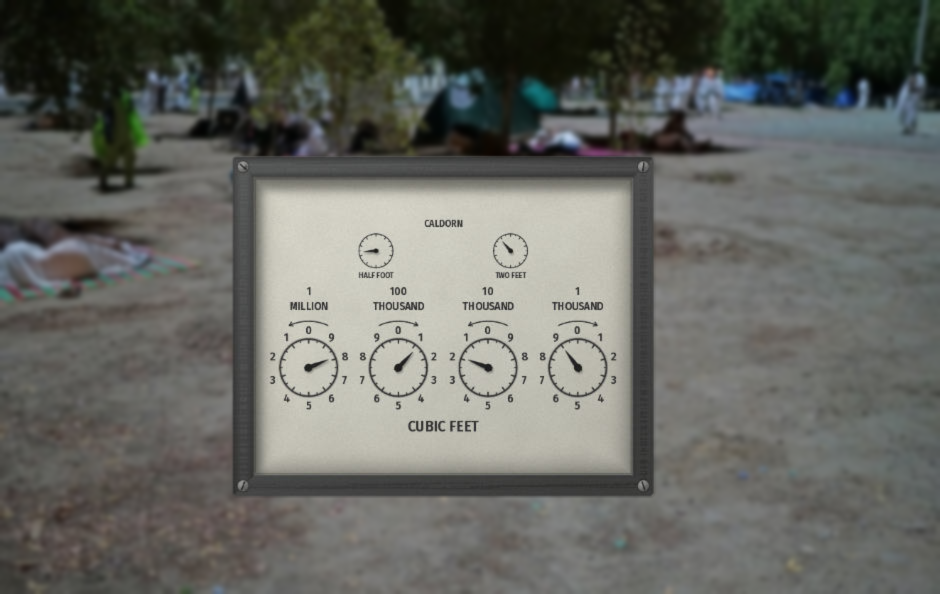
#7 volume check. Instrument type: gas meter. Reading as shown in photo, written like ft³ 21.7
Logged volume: ft³ 811900
